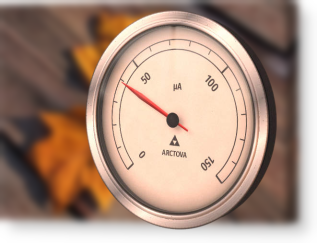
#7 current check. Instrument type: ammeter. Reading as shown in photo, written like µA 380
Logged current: µA 40
